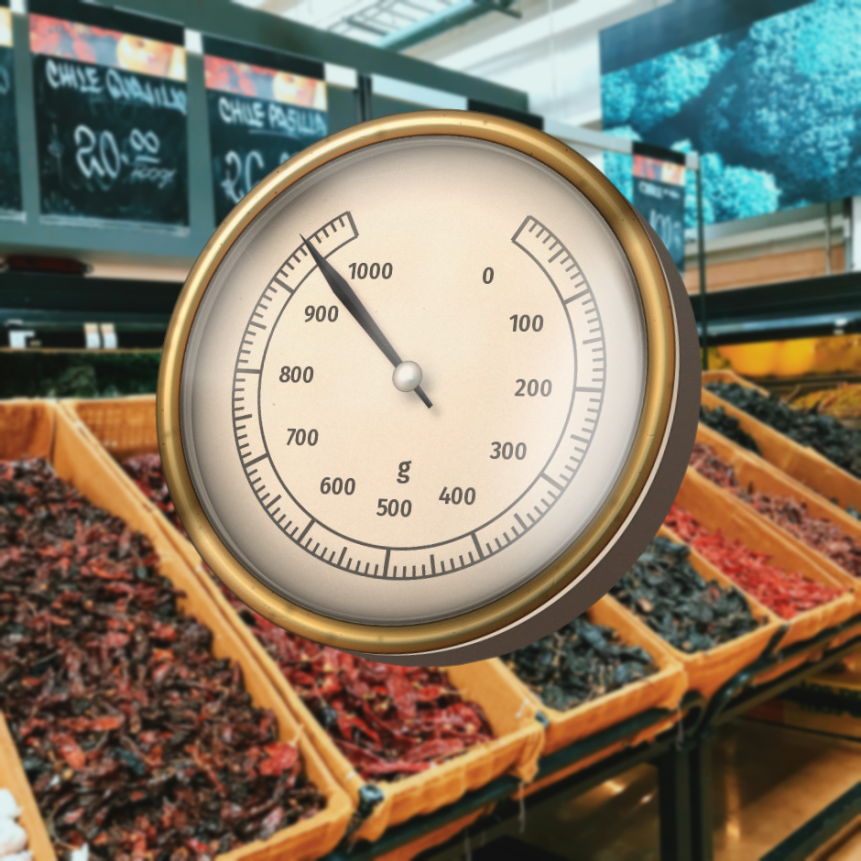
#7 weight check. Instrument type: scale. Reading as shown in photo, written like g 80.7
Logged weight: g 950
